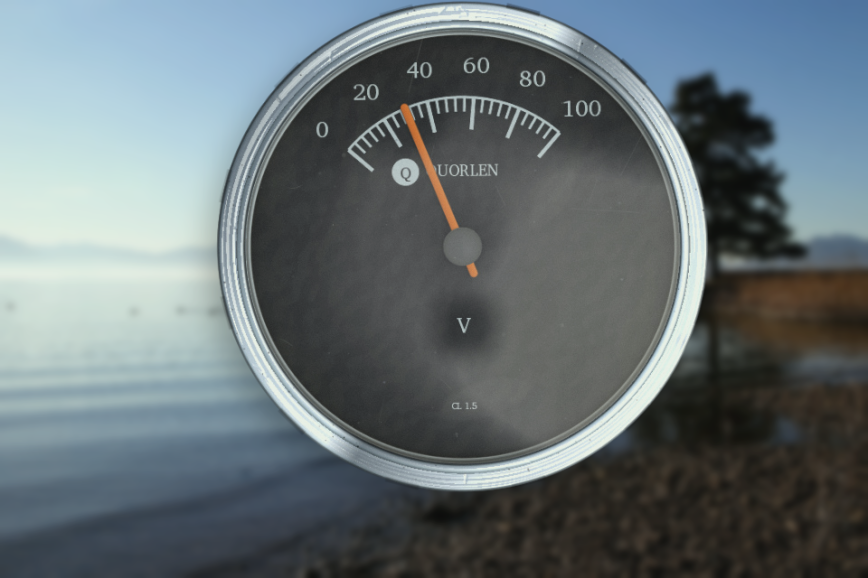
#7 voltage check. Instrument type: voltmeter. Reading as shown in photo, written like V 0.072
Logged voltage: V 30
